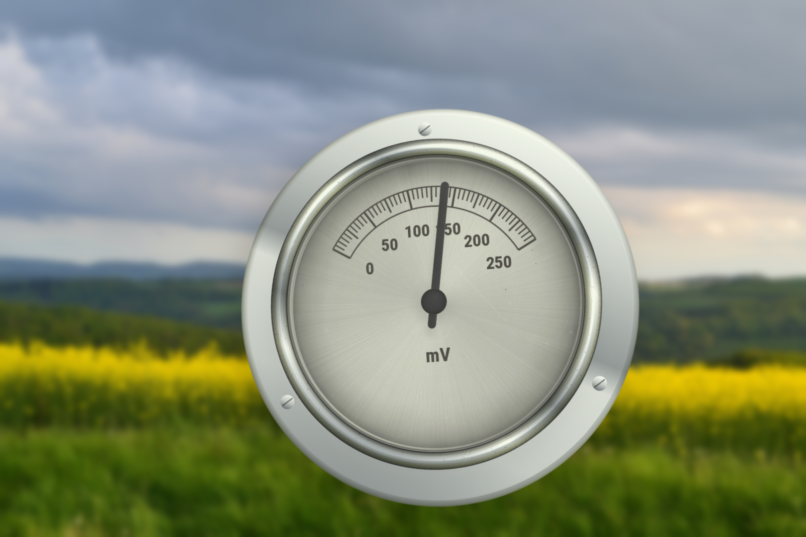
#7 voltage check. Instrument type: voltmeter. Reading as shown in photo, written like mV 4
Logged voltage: mV 140
